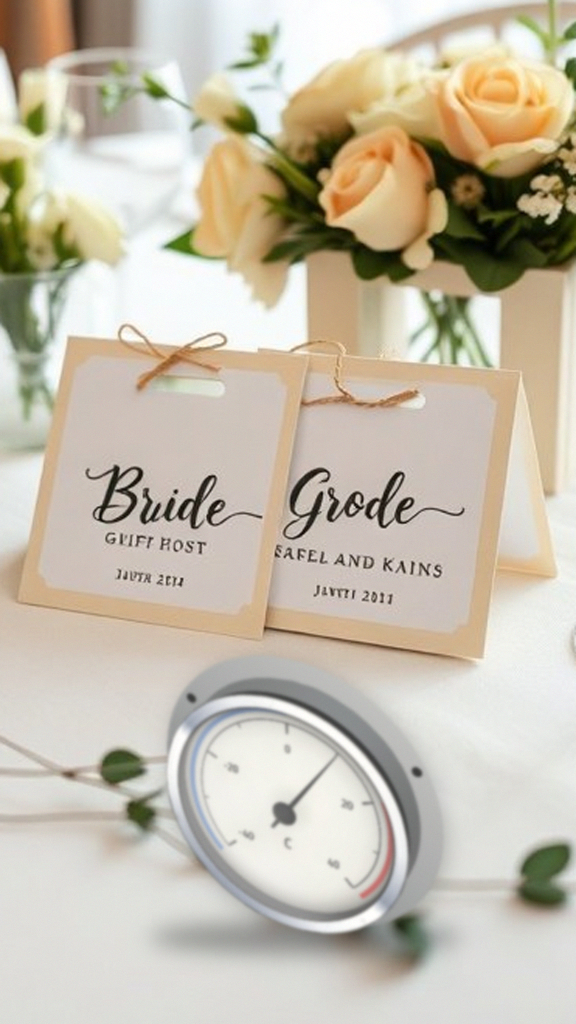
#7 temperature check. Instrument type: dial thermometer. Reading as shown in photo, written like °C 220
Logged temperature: °C 10
